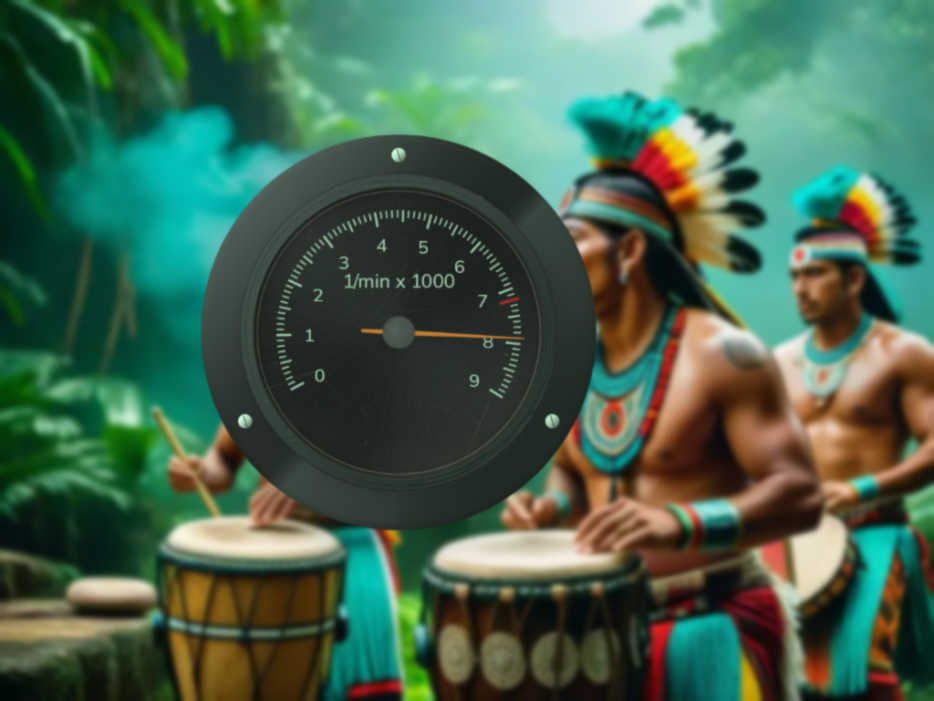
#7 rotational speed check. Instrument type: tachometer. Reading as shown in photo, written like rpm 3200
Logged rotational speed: rpm 7900
